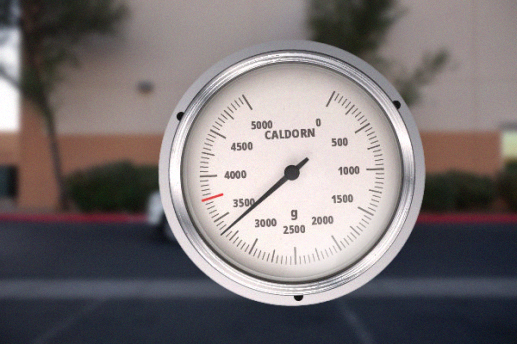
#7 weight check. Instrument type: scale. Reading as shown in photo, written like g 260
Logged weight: g 3350
